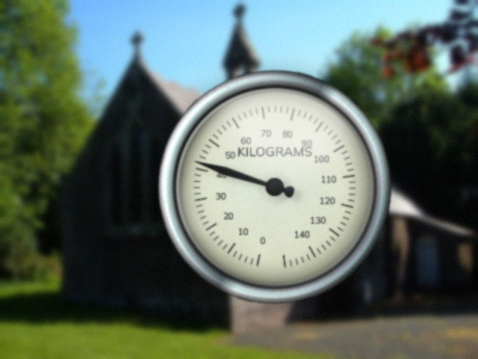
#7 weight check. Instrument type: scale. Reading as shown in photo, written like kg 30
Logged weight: kg 42
